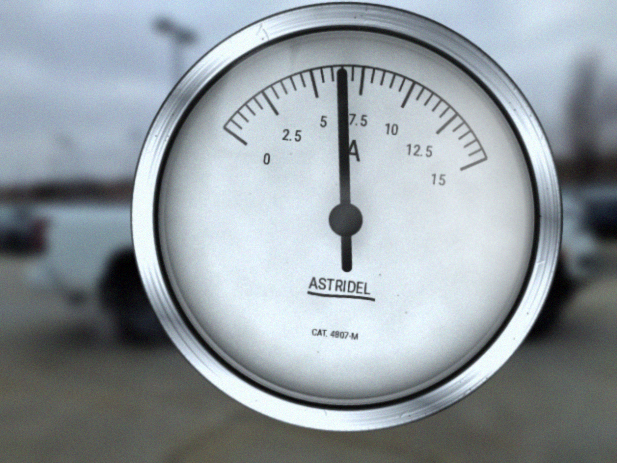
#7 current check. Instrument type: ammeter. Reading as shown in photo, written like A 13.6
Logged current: A 6.5
